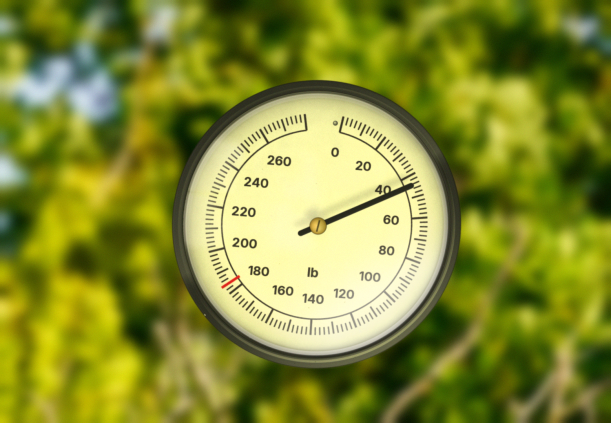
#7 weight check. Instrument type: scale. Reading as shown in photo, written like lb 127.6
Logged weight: lb 44
